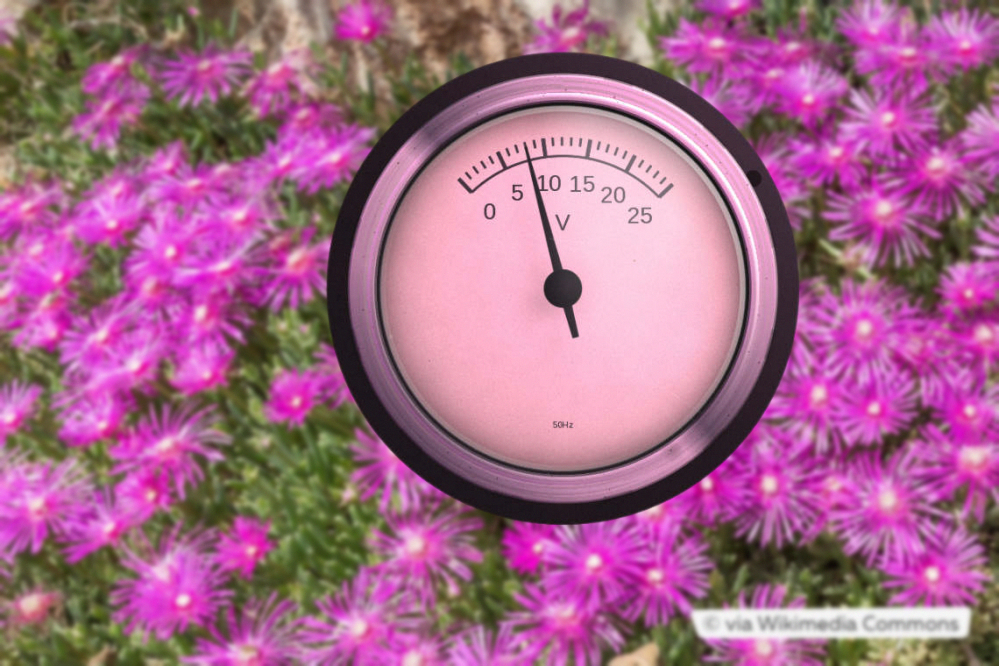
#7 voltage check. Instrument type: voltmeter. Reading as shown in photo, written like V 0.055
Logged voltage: V 8
